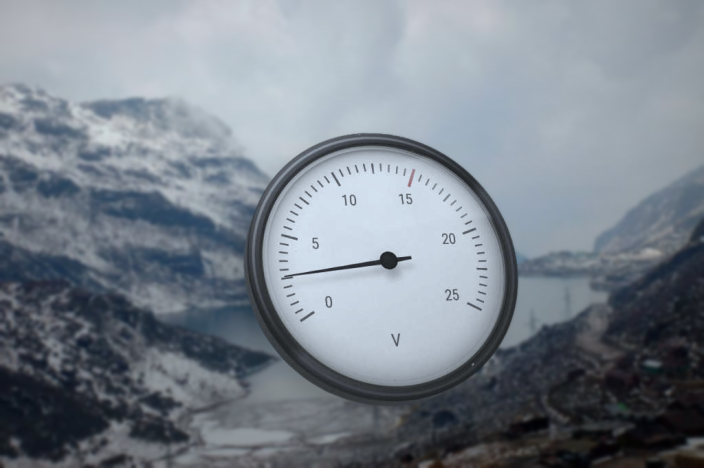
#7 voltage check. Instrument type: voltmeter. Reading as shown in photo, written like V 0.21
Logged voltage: V 2.5
